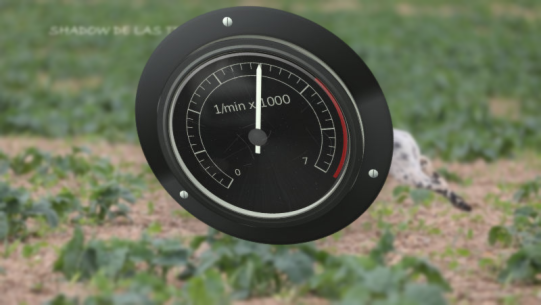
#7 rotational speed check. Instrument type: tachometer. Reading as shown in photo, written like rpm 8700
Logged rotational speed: rpm 4000
